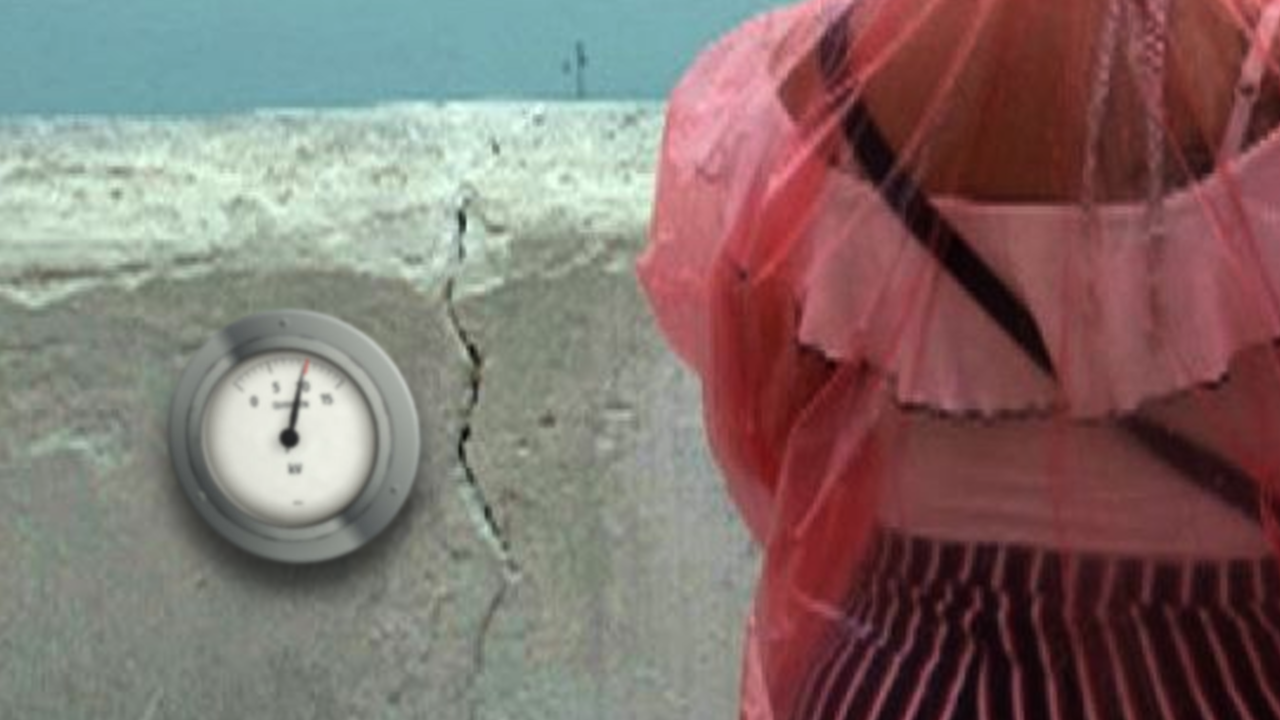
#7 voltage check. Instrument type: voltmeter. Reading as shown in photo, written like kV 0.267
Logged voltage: kV 10
